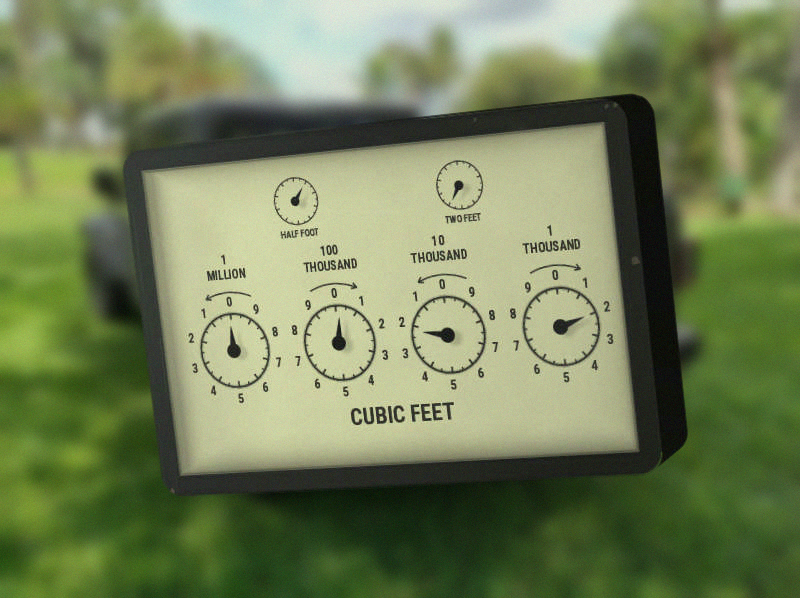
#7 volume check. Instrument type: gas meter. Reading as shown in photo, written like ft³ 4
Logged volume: ft³ 2200
